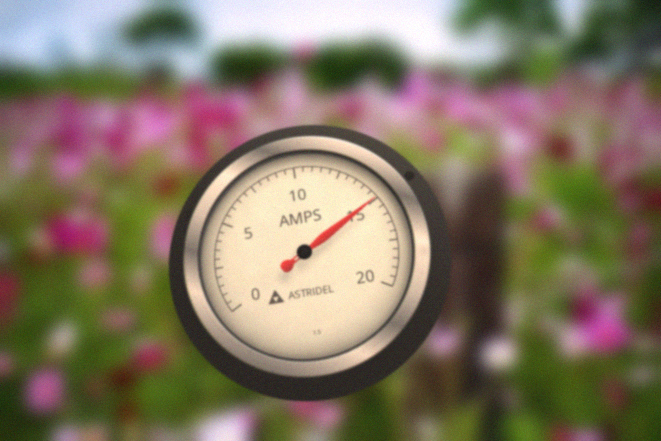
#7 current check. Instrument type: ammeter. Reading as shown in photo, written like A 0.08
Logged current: A 15
